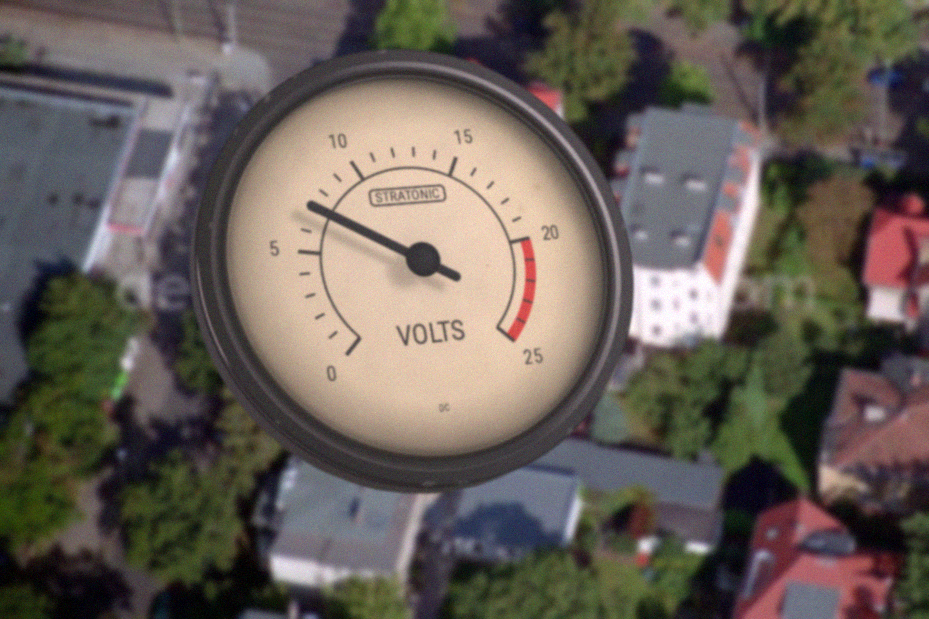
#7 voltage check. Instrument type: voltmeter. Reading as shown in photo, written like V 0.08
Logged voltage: V 7
